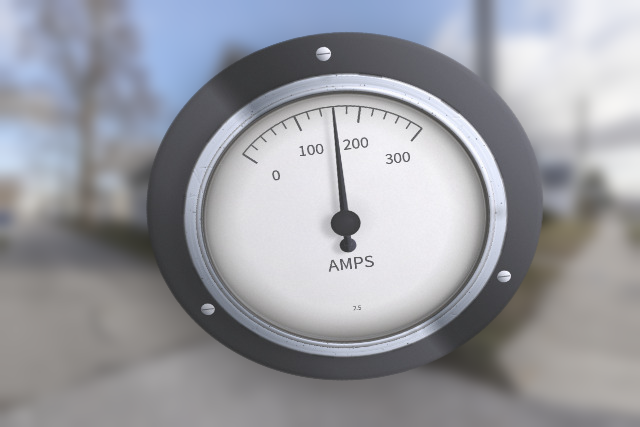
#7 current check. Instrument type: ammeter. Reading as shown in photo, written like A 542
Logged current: A 160
